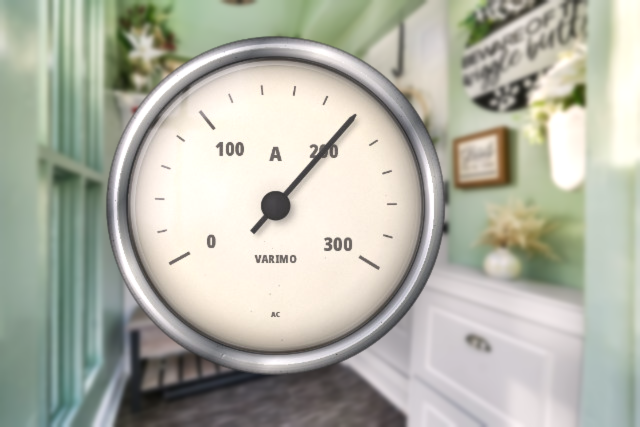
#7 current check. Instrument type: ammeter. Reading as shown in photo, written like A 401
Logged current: A 200
